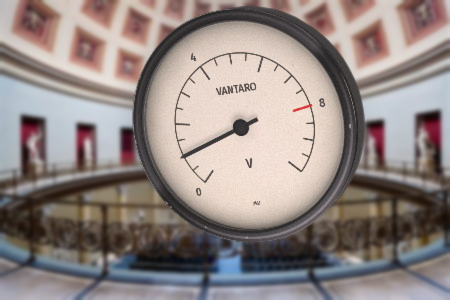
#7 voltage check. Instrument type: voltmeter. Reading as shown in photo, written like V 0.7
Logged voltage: V 1
